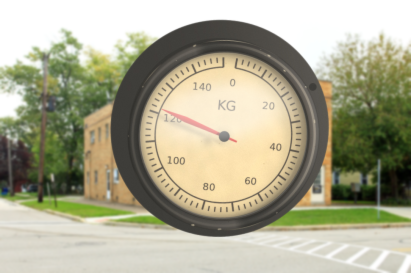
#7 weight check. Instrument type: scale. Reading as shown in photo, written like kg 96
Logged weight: kg 122
